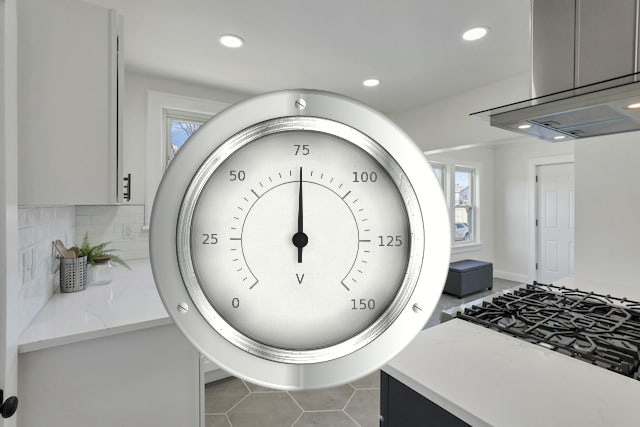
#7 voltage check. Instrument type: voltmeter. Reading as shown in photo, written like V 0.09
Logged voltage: V 75
